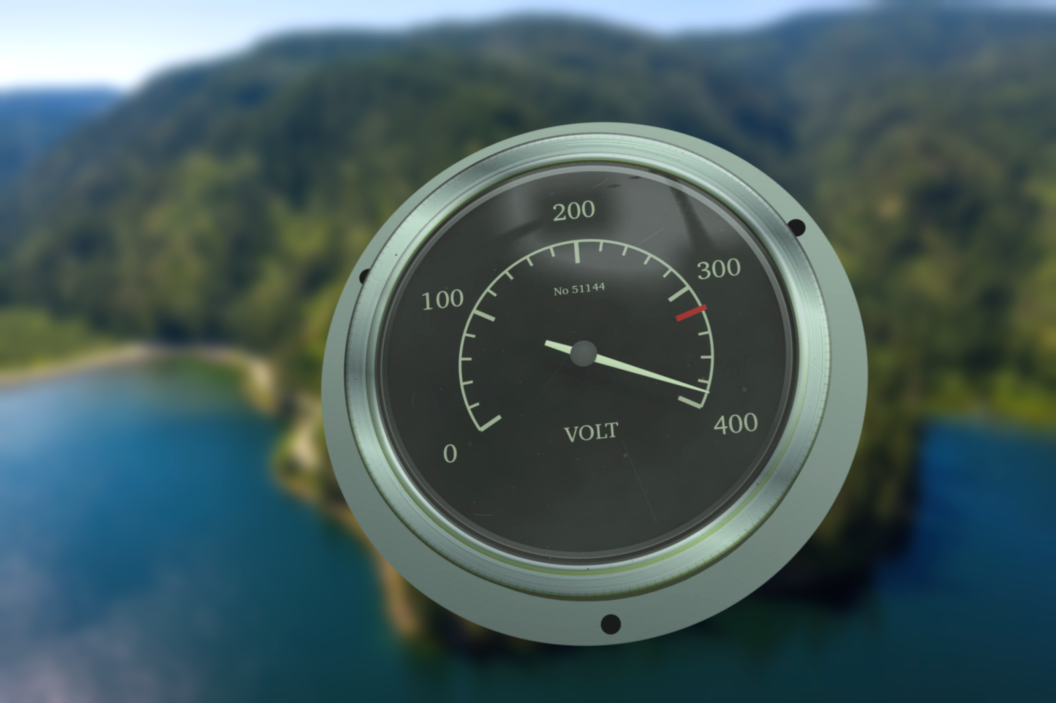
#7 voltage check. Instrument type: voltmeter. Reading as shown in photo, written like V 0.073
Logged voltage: V 390
